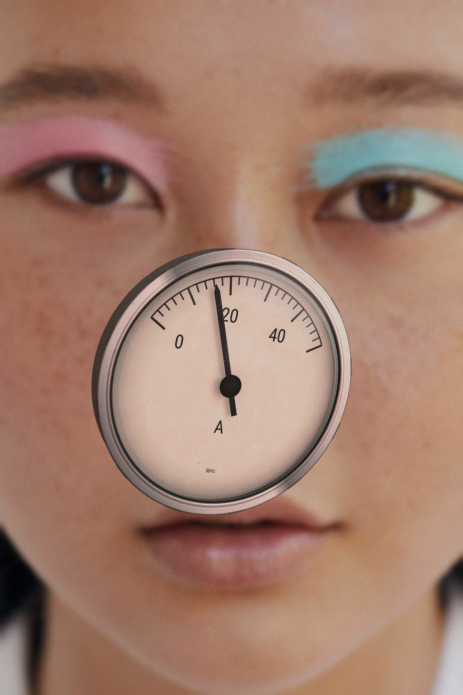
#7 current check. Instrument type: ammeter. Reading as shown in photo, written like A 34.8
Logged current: A 16
